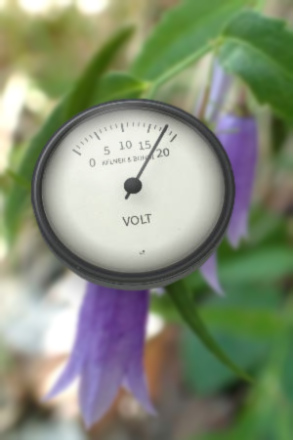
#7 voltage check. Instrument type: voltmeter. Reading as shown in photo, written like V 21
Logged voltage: V 18
